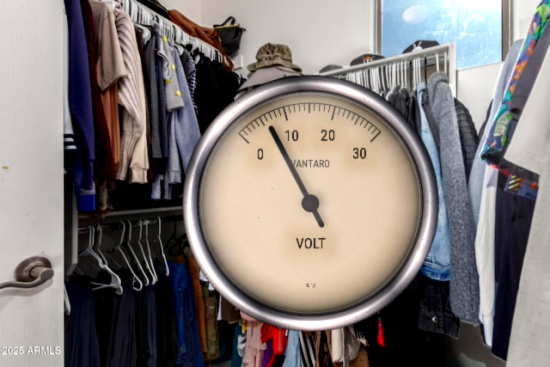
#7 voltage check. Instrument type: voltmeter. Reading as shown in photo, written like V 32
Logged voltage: V 6
